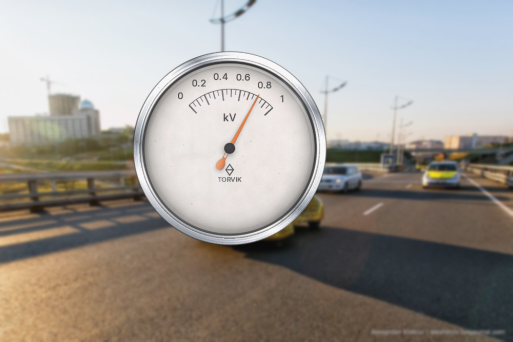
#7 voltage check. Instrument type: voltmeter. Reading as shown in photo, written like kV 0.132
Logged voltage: kV 0.8
